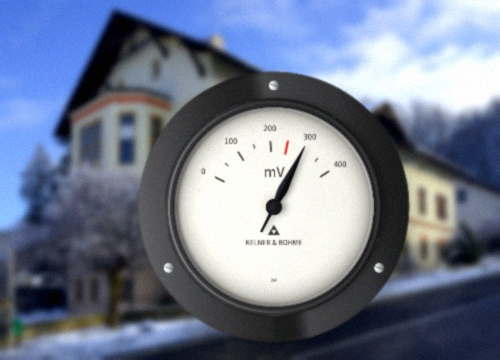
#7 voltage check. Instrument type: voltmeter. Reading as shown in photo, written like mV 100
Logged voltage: mV 300
